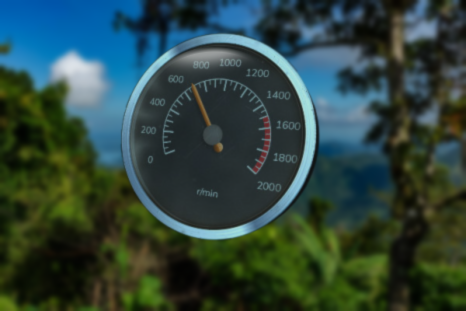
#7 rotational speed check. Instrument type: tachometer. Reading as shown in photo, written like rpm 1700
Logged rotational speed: rpm 700
